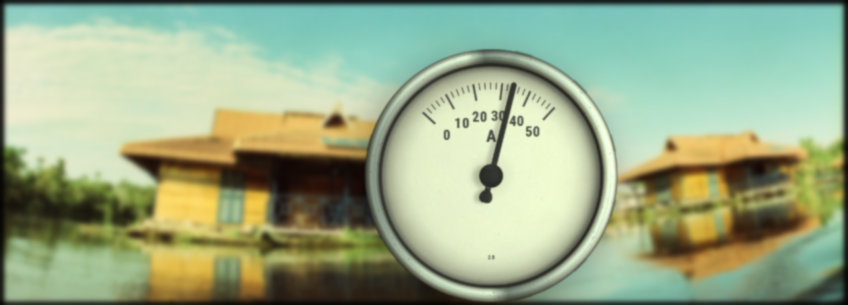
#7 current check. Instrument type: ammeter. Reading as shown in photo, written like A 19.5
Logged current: A 34
